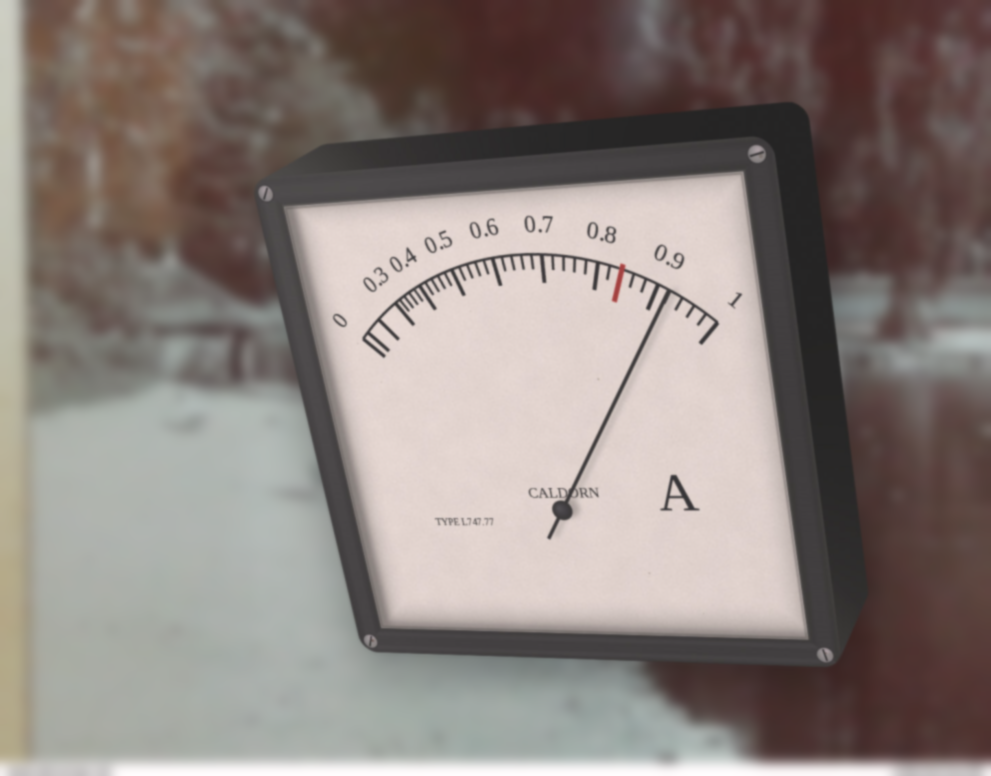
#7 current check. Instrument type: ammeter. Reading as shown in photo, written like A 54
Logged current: A 0.92
